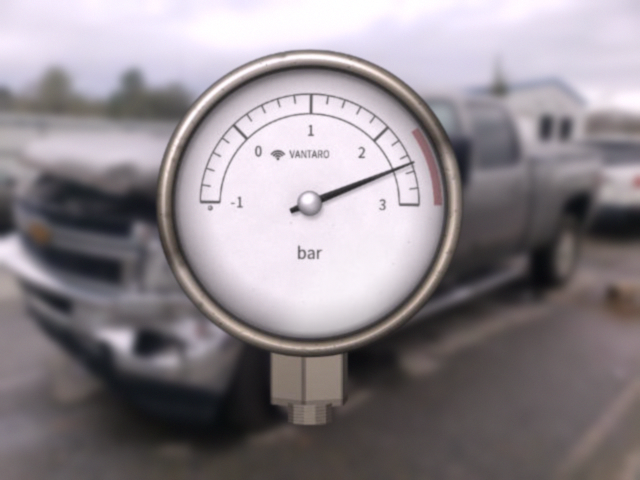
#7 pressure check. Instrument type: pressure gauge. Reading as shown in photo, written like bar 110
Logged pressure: bar 2.5
